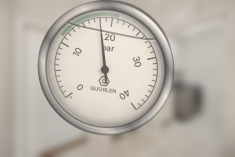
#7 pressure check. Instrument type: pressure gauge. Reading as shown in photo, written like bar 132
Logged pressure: bar 18
